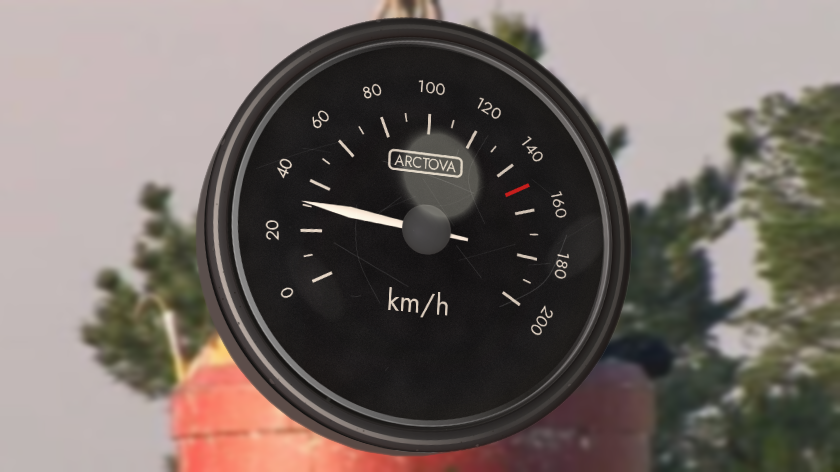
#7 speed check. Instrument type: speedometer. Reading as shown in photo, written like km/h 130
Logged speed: km/h 30
